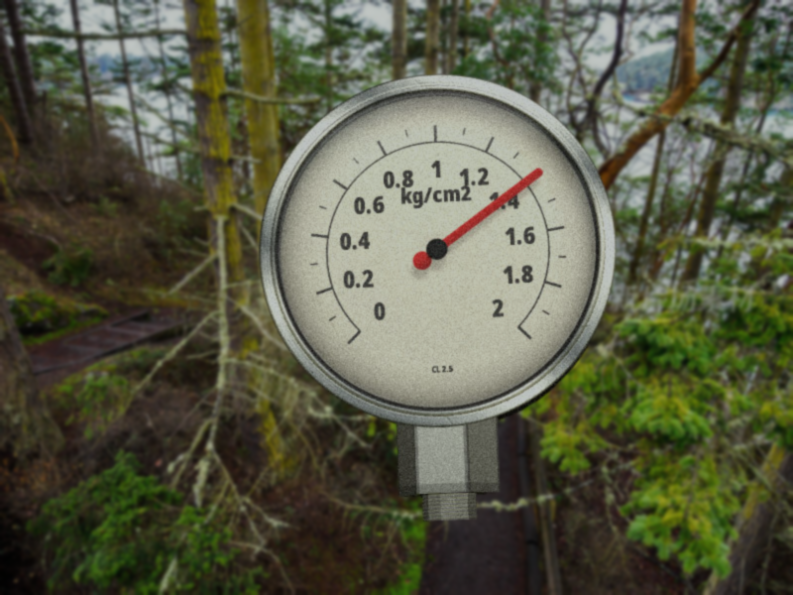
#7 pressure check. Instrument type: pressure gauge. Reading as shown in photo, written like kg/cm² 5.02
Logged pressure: kg/cm² 1.4
